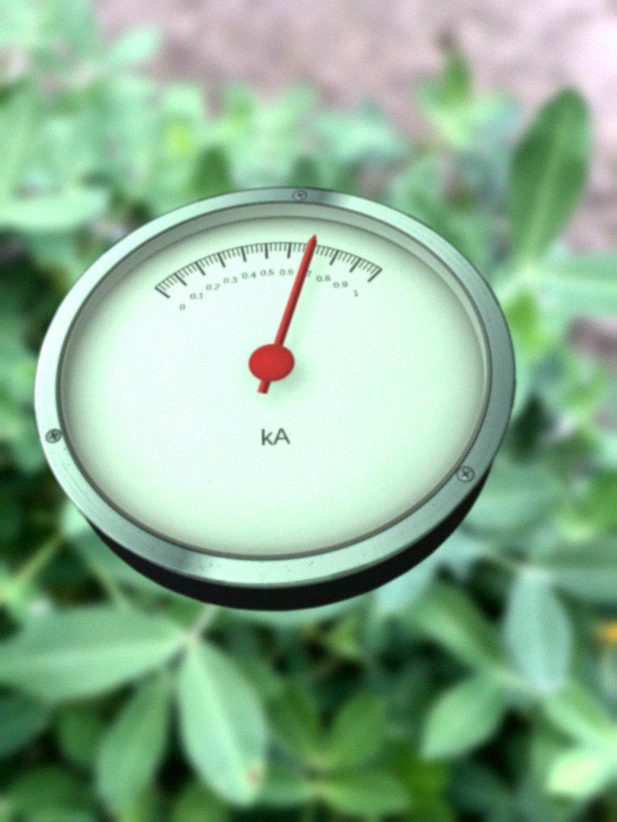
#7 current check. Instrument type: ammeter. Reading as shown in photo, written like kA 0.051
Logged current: kA 0.7
